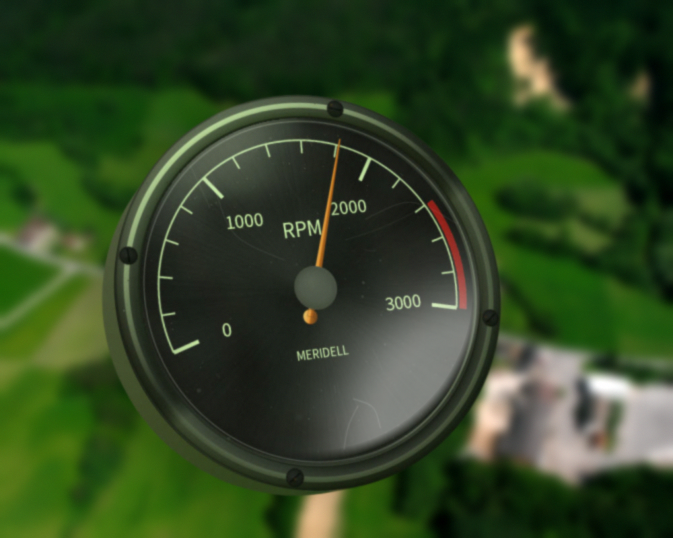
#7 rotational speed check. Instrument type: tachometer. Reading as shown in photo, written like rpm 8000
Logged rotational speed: rpm 1800
